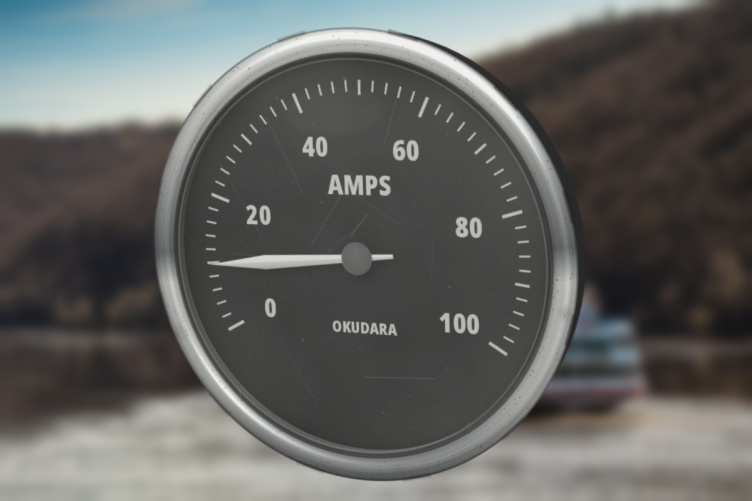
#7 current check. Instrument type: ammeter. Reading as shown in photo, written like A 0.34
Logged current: A 10
